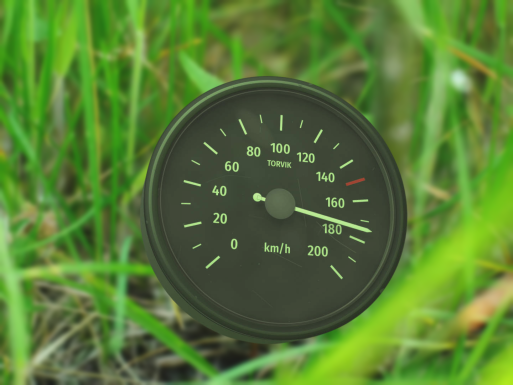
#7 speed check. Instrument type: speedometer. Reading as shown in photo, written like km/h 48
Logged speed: km/h 175
